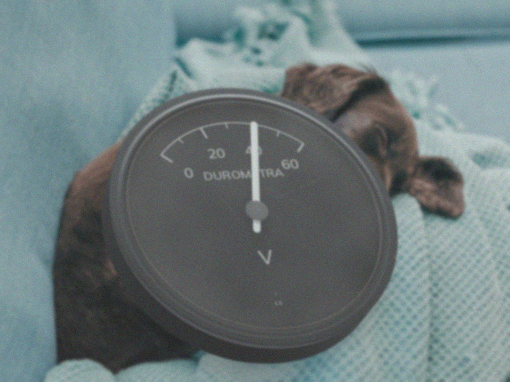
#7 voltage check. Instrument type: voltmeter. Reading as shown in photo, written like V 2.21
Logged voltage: V 40
